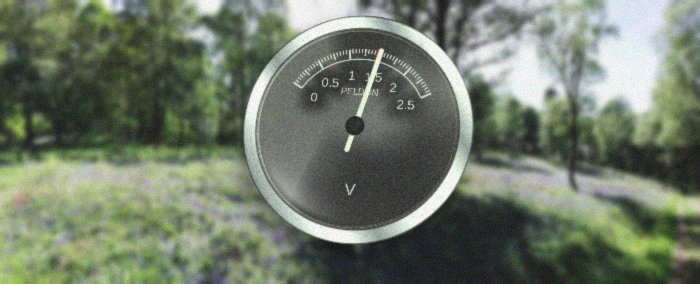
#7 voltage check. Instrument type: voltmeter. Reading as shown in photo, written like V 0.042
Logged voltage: V 1.5
